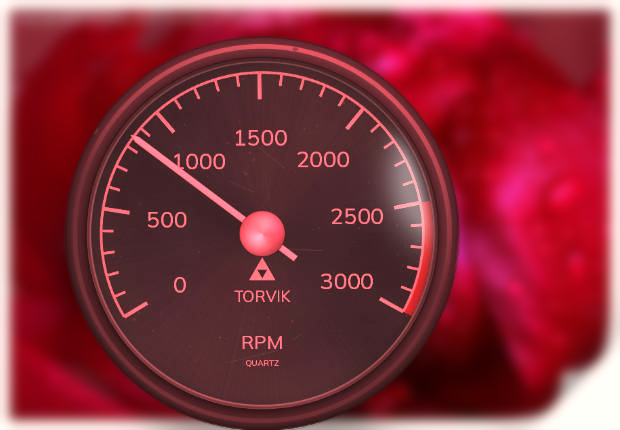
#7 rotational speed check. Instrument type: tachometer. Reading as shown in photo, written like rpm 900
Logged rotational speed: rpm 850
